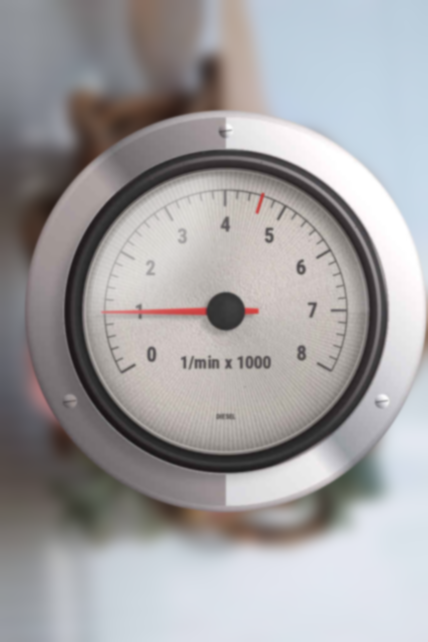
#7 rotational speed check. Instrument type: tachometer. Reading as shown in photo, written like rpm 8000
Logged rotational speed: rpm 1000
